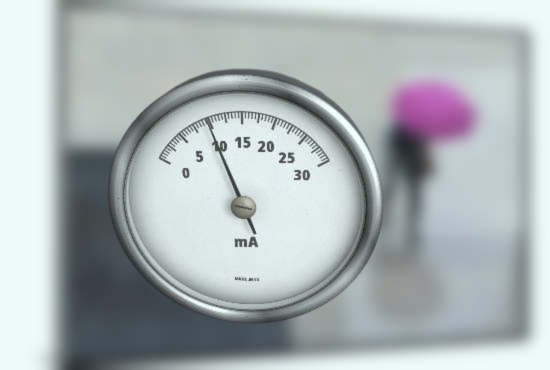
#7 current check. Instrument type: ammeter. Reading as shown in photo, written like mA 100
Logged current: mA 10
